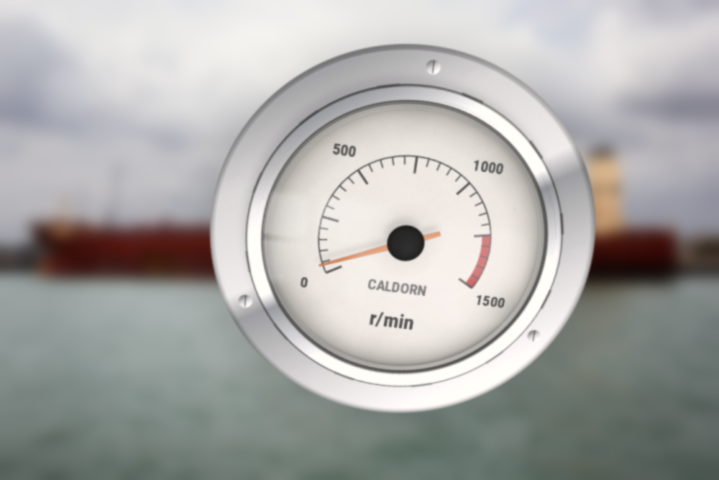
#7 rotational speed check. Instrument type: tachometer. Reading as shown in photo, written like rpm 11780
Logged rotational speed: rpm 50
